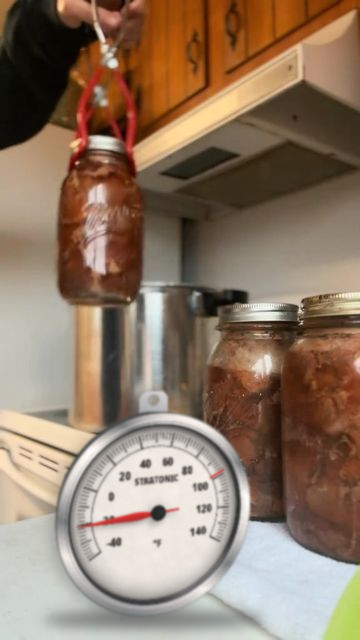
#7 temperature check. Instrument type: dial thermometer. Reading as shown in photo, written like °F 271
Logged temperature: °F -20
